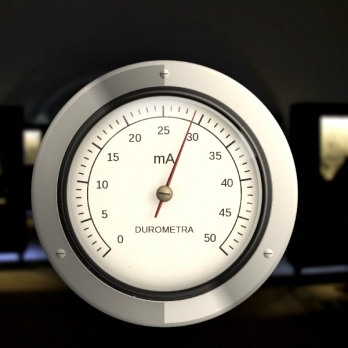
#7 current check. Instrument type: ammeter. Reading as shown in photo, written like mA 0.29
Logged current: mA 29
